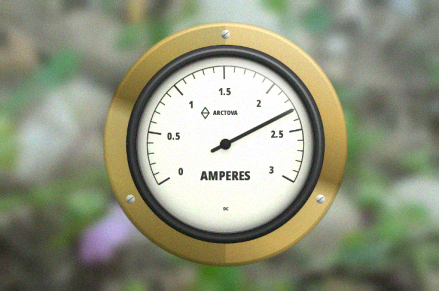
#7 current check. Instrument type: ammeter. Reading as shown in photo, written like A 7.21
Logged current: A 2.3
